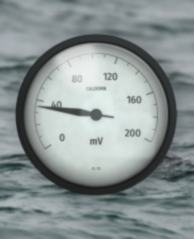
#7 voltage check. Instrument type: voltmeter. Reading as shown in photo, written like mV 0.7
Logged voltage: mV 35
